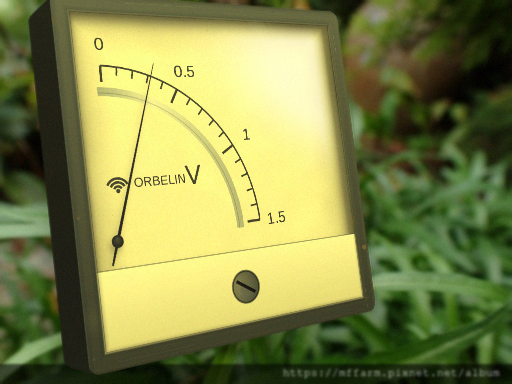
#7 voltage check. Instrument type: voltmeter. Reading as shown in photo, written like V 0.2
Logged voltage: V 0.3
